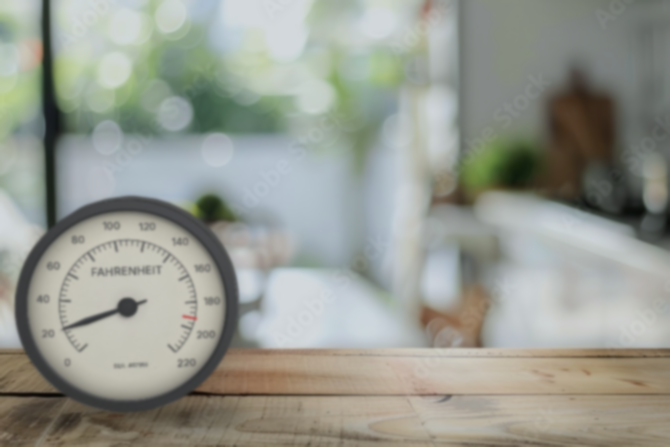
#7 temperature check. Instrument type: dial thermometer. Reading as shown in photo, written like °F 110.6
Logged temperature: °F 20
